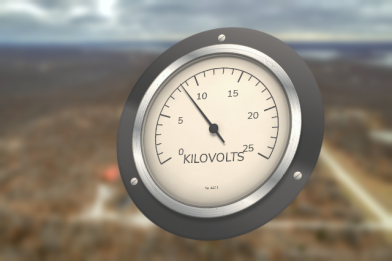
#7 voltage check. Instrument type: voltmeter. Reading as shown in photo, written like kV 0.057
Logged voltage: kV 8.5
